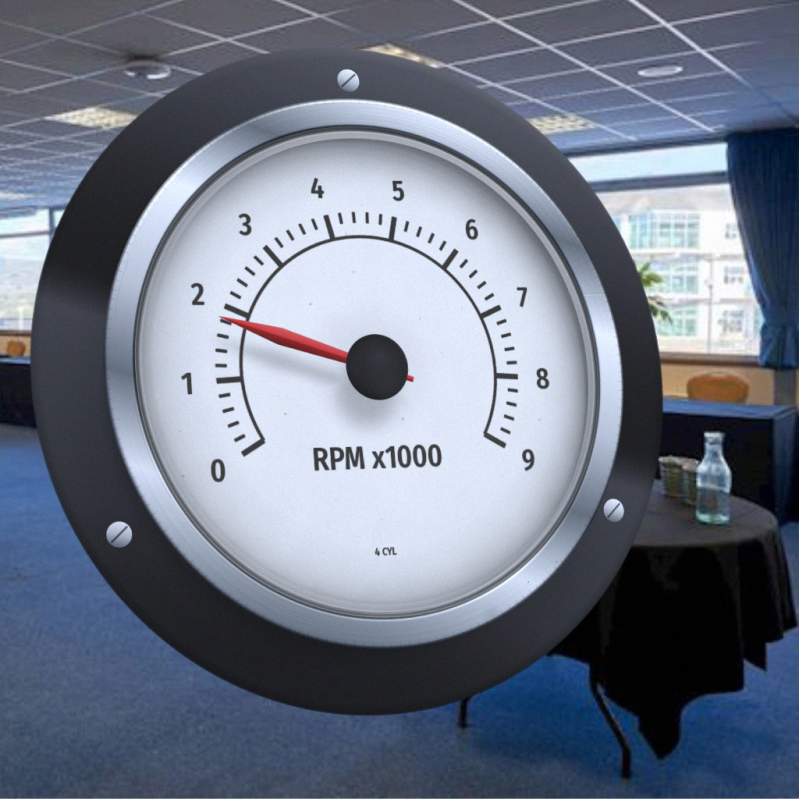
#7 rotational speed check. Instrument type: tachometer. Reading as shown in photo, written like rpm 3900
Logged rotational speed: rpm 1800
